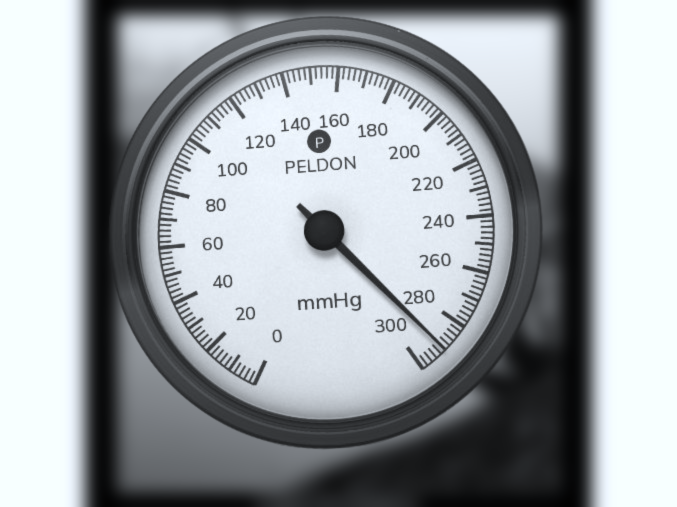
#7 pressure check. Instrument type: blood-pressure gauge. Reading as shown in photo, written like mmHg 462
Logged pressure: mmHg 290
